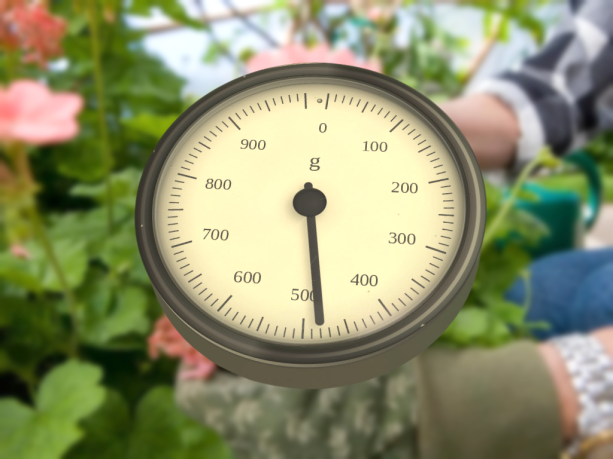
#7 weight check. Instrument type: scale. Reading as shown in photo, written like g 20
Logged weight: g 480
